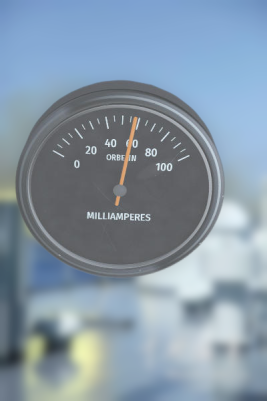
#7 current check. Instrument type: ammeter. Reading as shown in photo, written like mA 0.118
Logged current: mA 57.5
